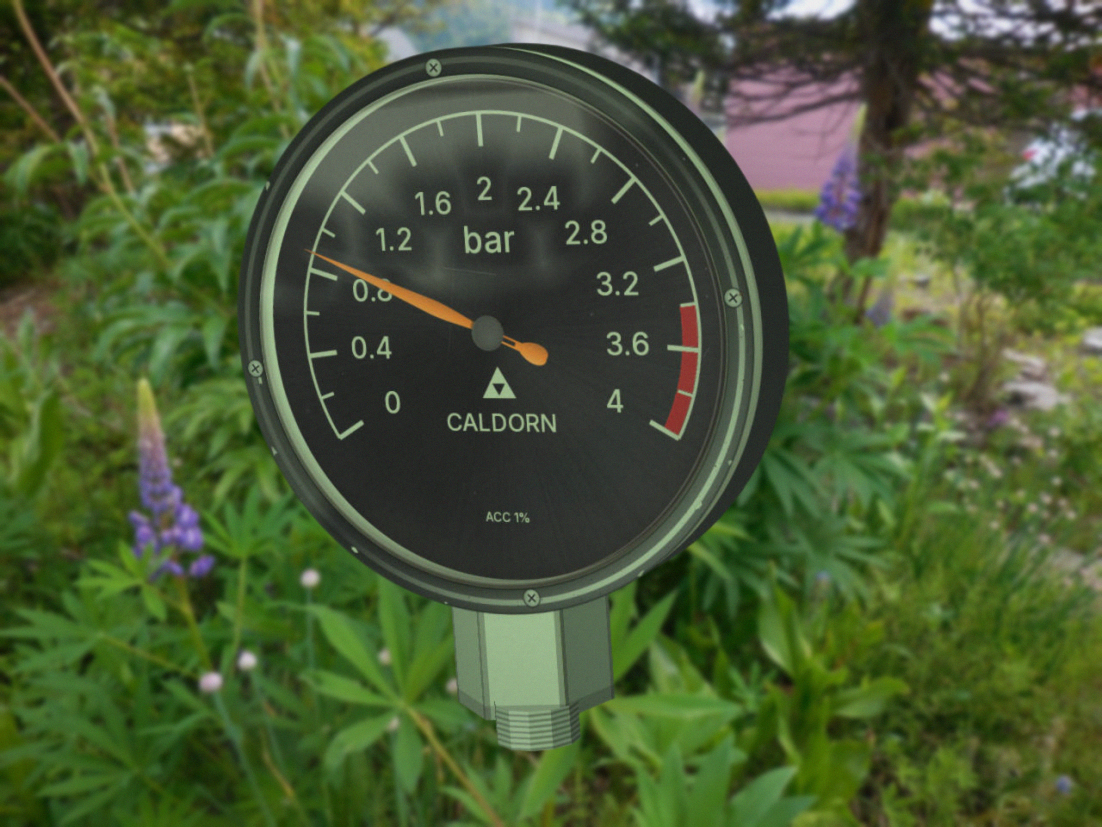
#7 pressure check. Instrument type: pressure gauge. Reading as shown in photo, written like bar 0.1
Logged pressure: bar 0.9
